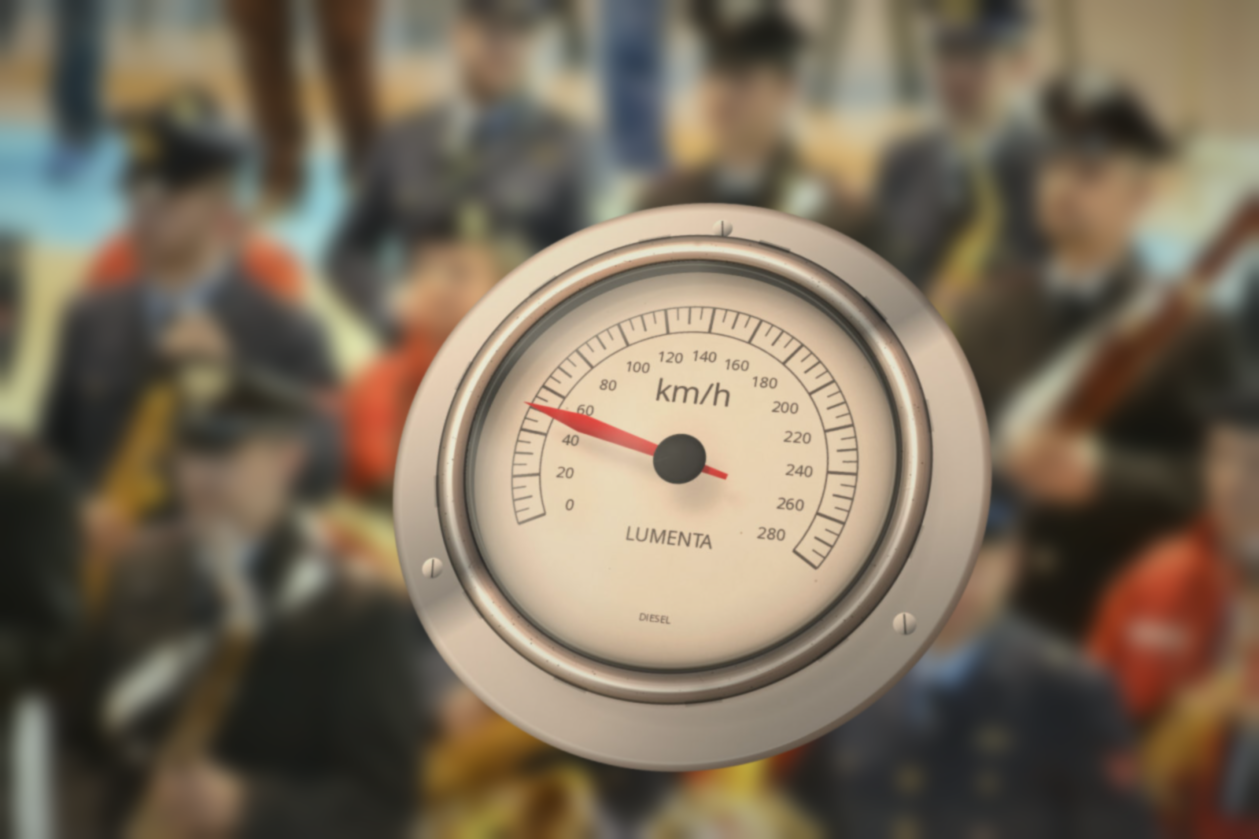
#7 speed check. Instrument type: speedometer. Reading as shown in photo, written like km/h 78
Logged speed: km/h 50
